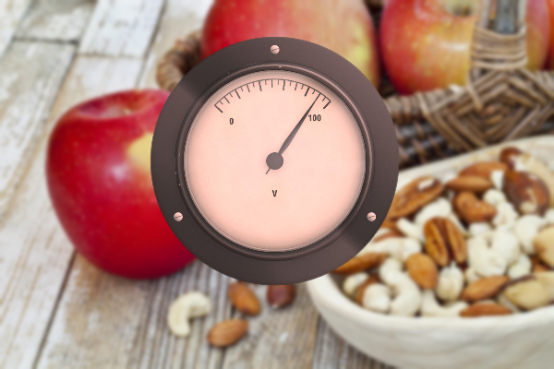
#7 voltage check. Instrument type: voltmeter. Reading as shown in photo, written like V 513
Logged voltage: V 90
